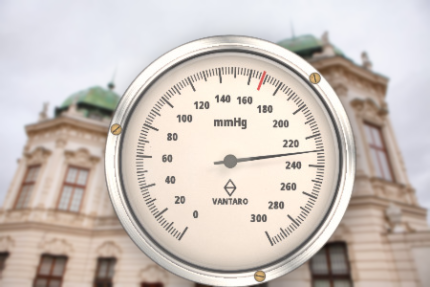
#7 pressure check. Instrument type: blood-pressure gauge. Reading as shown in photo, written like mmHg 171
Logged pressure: mmHg 230
